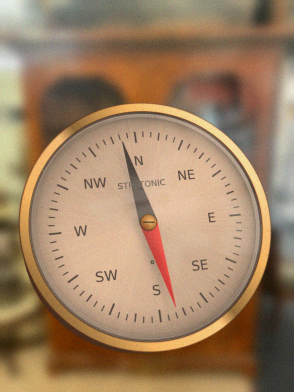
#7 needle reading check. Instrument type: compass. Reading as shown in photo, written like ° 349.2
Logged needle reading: ° 170
